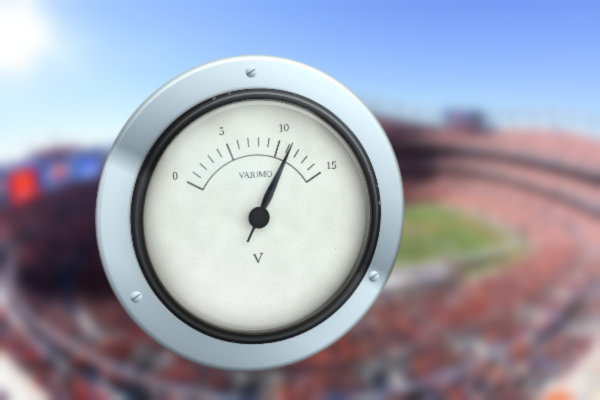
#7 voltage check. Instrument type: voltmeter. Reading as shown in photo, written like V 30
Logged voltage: V 11
